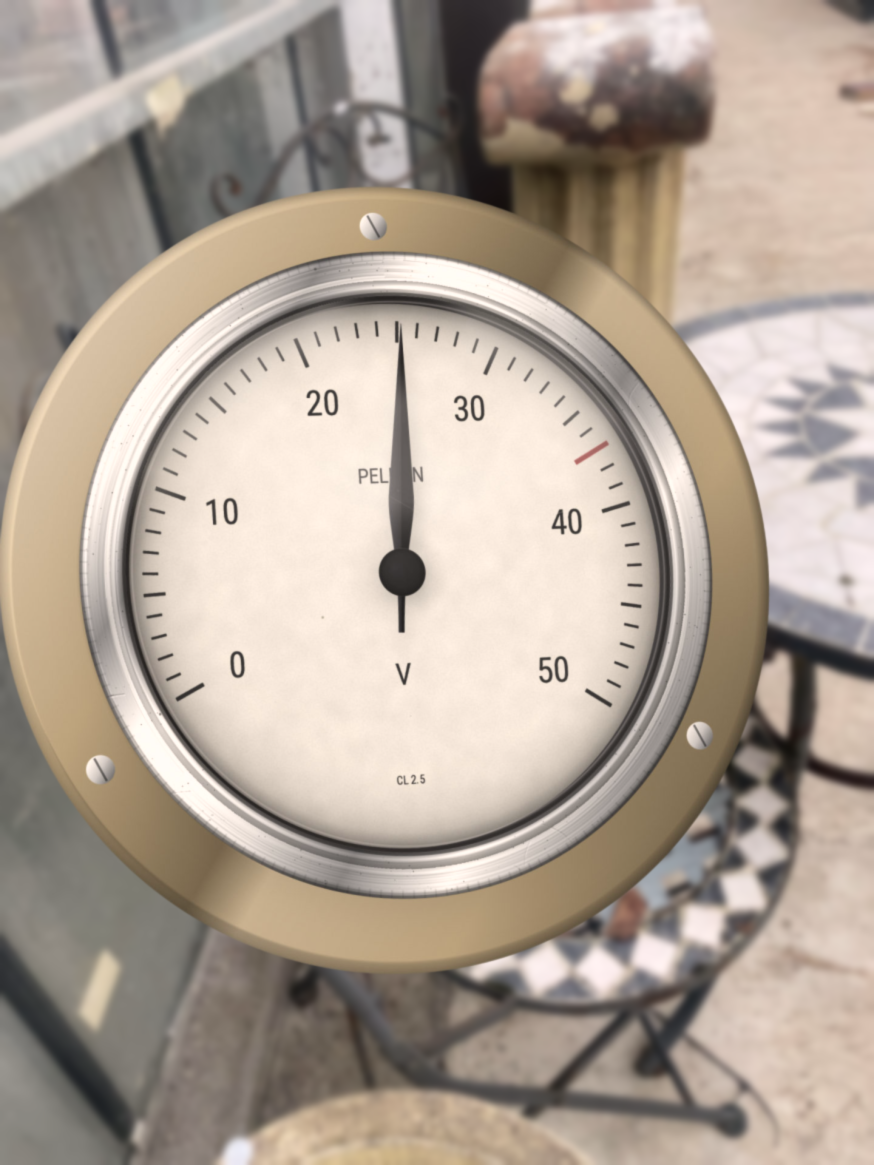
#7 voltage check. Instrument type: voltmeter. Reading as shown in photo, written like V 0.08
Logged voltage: V 25
